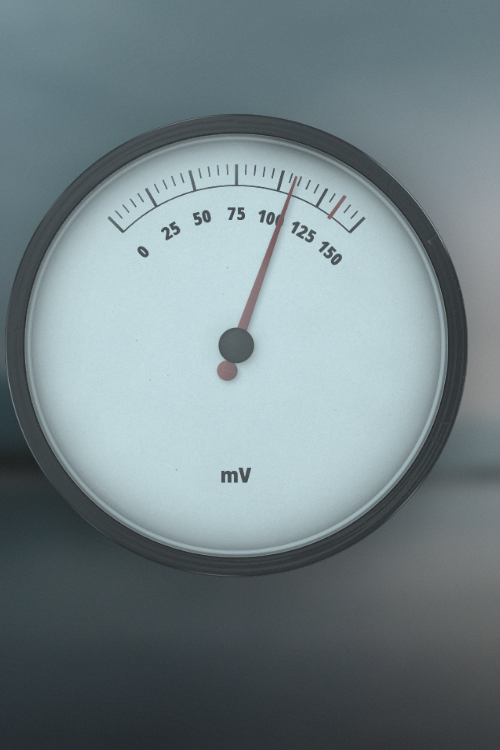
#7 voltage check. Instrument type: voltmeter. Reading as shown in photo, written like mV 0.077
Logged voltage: mV 107.5
